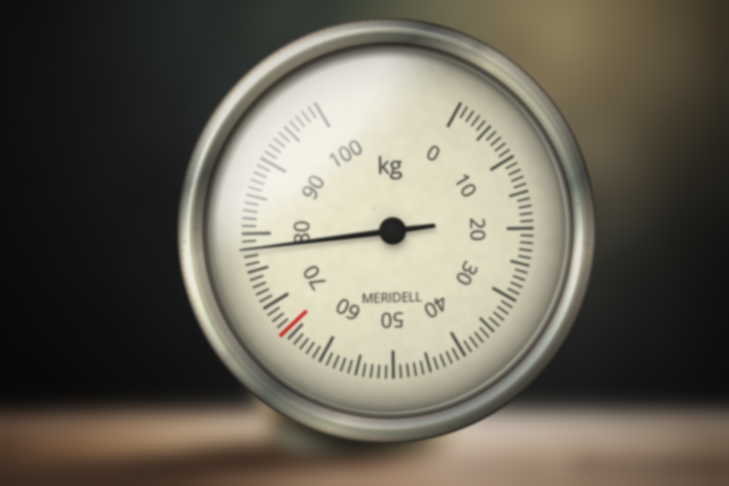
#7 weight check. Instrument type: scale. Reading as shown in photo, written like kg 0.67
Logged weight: kg 78
